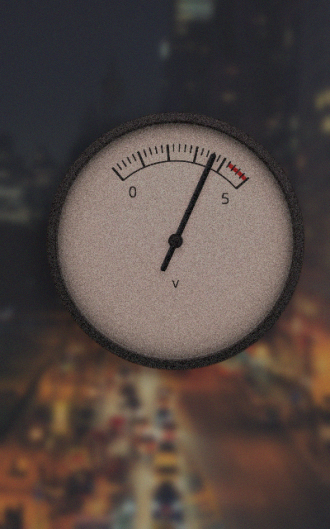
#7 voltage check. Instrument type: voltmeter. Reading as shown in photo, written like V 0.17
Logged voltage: V 3.6
